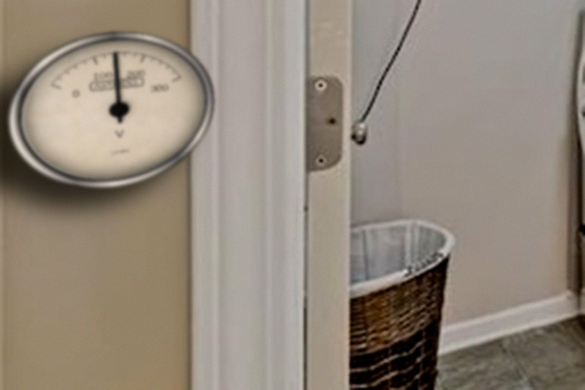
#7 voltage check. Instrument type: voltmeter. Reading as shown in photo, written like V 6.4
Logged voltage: V 140
